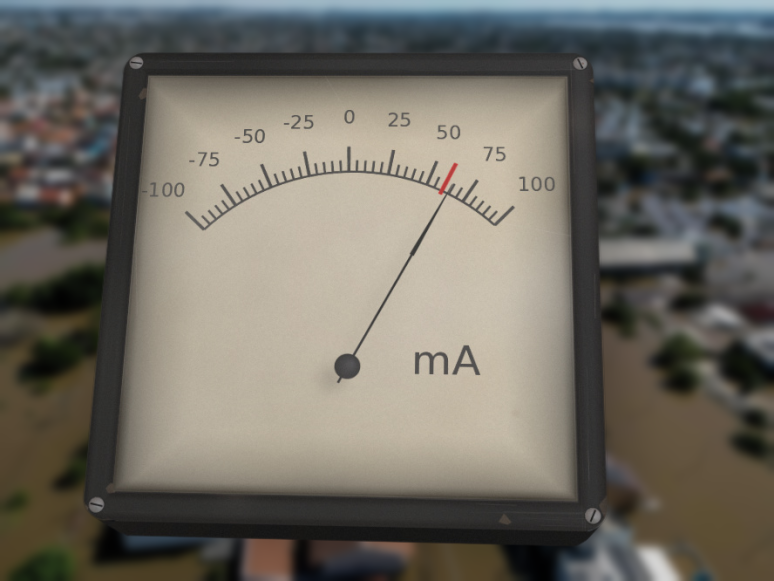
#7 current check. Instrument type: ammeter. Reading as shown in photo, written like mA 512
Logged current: mA 65
